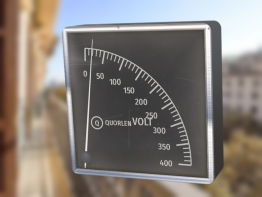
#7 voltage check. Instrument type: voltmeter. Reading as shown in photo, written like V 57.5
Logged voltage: V 20
